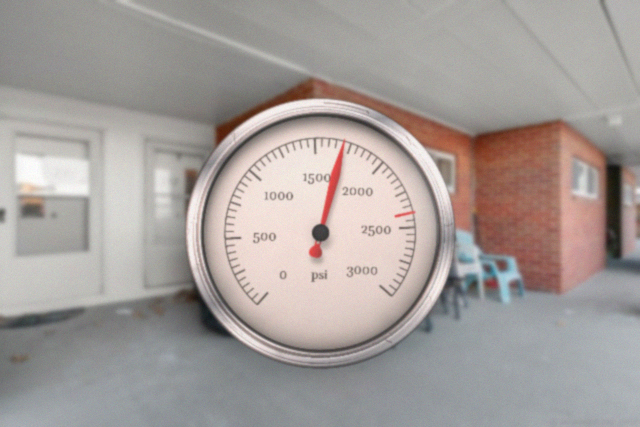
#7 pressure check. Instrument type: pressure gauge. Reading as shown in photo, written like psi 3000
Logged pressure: psi 1700
